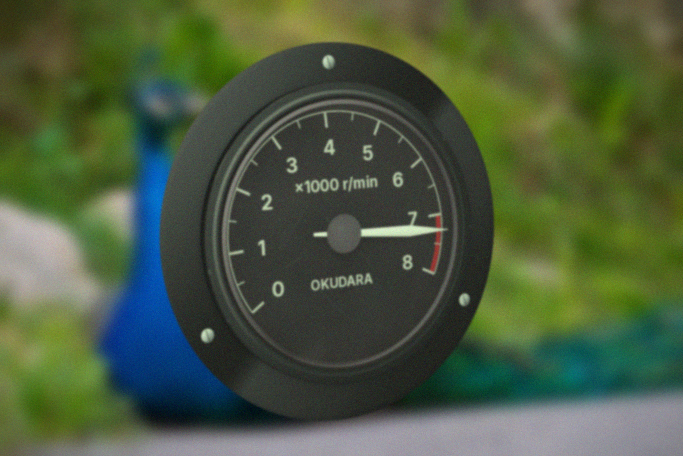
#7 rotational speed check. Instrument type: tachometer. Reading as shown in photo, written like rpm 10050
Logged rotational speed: rpm 7250
